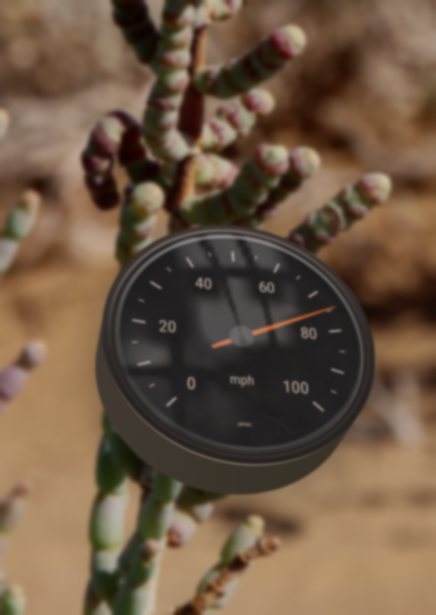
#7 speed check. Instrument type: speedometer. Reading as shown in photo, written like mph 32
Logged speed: mph 75
